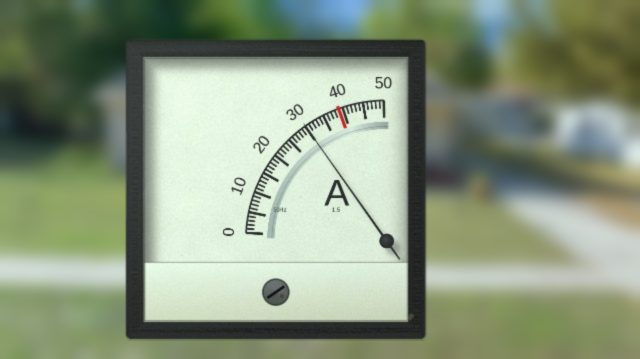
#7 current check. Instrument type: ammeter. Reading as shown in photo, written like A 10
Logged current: A 30
